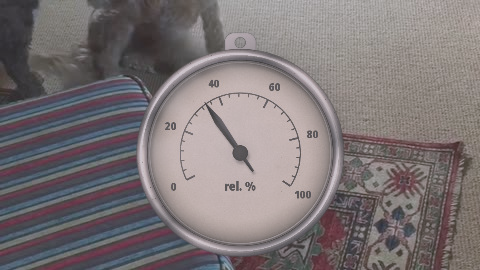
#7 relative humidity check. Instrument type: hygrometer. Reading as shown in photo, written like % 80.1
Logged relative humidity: % 34
